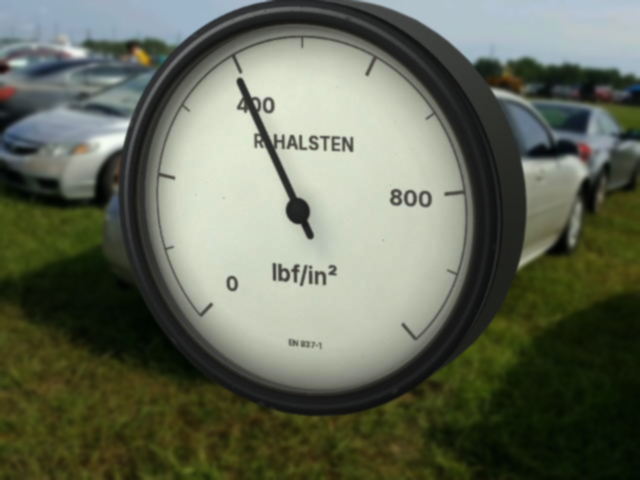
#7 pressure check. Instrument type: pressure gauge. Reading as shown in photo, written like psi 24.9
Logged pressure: psi 400
